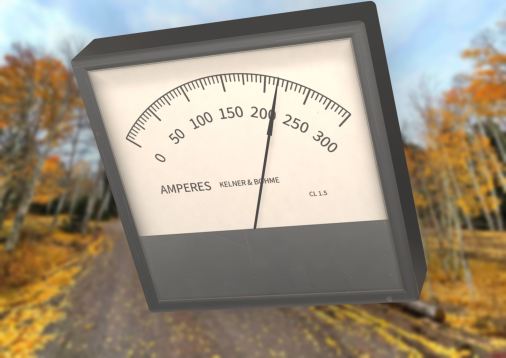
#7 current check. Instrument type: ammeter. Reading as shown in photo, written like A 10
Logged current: A 215
